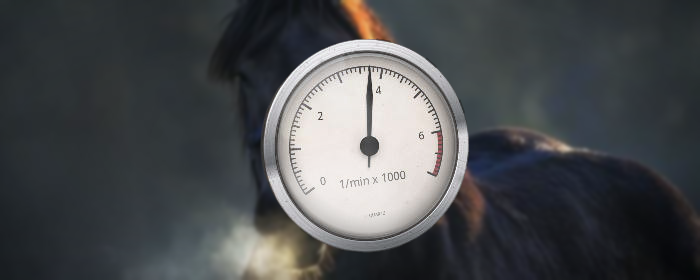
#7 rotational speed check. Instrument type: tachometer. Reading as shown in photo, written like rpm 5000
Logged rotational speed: rpm 3700
